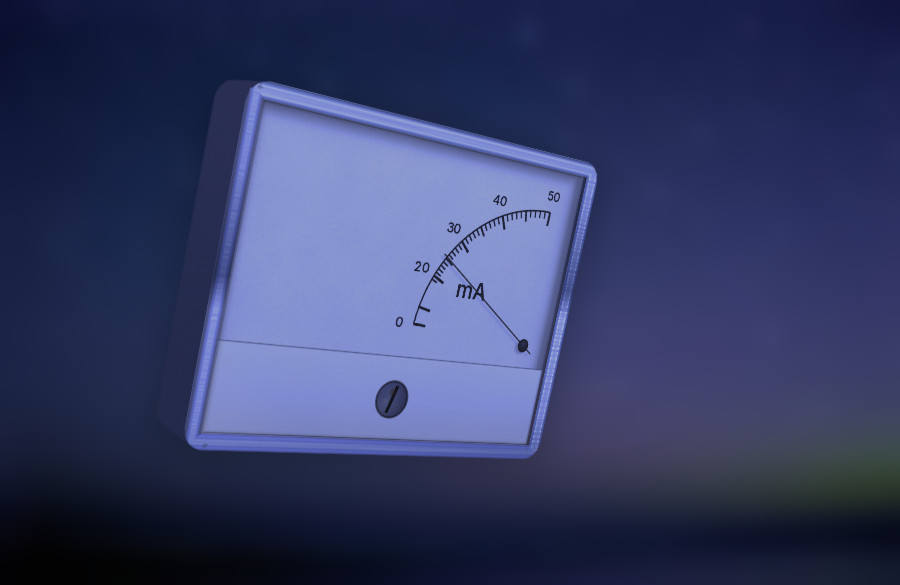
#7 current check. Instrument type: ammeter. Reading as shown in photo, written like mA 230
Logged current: mA 25
